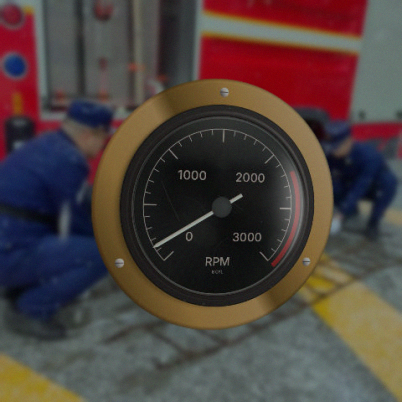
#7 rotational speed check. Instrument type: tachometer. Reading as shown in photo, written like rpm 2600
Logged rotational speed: rpm 150
